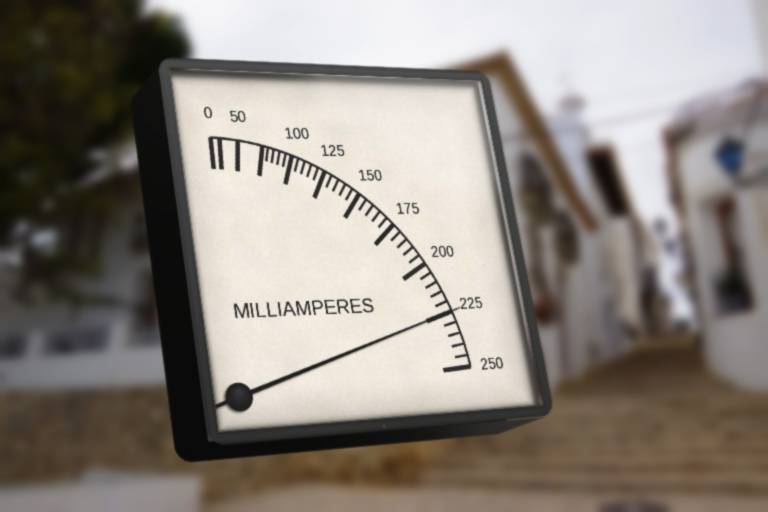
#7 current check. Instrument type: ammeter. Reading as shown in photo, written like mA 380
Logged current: mA 225
